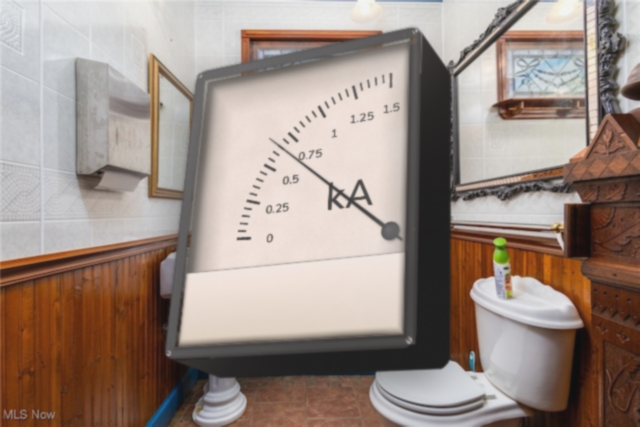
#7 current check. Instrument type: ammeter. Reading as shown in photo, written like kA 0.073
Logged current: kA 0.65
